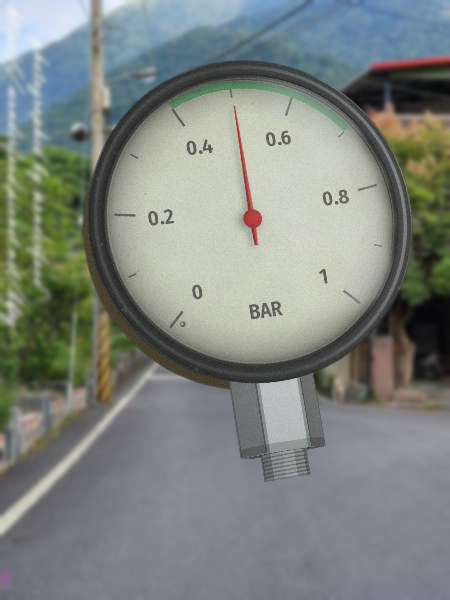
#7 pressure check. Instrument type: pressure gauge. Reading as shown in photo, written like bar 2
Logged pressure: bar 0.5
